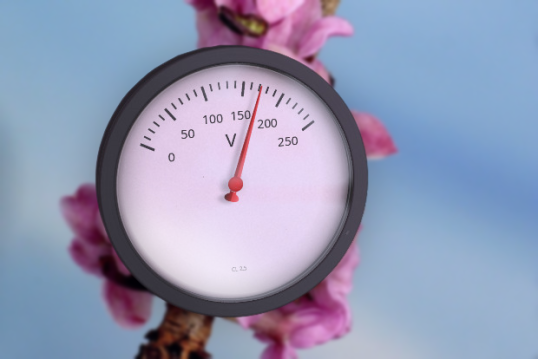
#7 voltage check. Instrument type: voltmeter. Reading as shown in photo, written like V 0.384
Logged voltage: V 170
